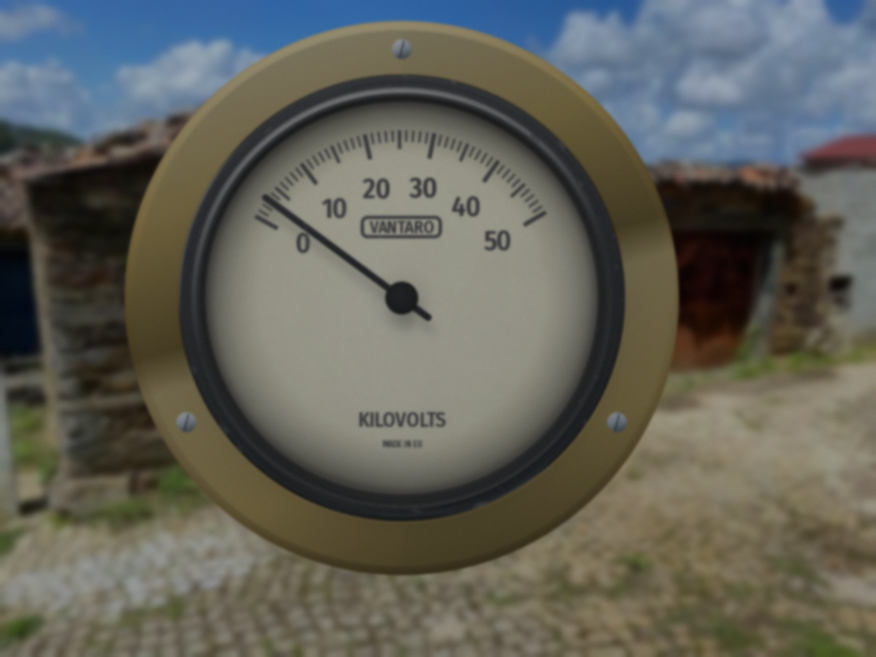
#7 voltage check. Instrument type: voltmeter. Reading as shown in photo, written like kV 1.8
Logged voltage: kV 3
